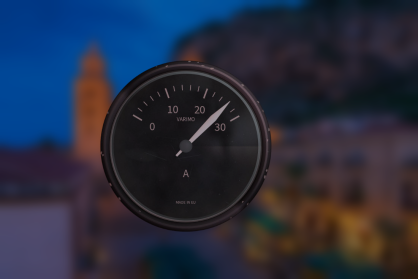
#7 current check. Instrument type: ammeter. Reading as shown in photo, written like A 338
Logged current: A 26
